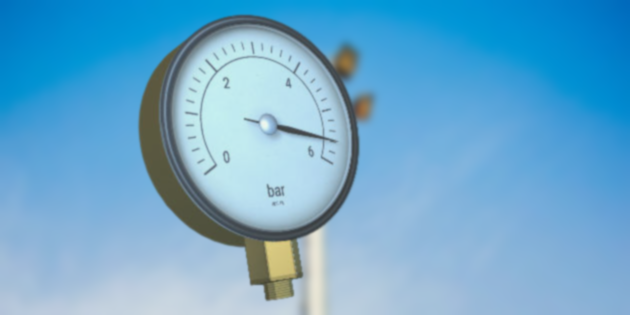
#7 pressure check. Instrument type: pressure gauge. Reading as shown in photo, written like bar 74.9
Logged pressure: bar 5.6
